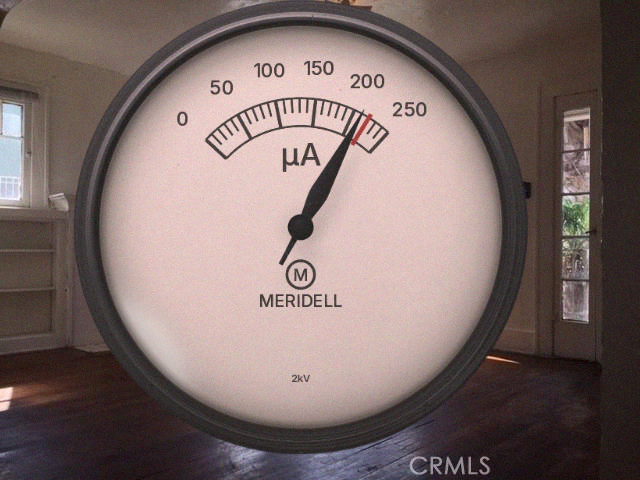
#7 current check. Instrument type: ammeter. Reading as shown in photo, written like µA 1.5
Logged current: µA 210
